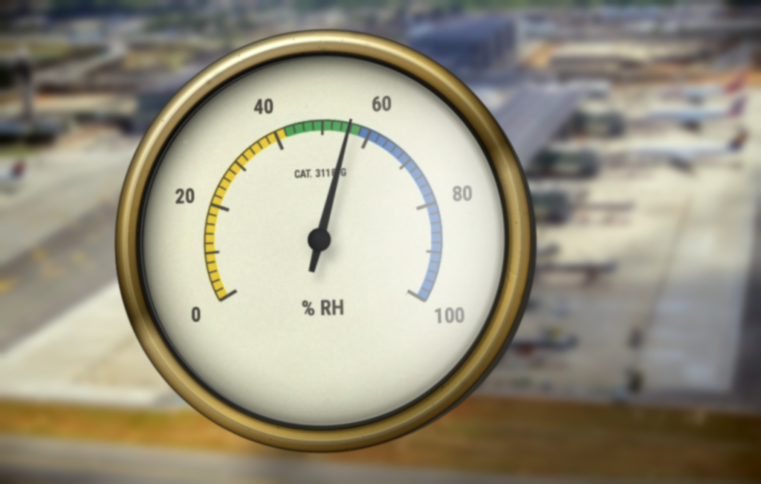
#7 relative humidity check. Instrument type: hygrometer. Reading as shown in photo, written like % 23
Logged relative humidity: % 56
